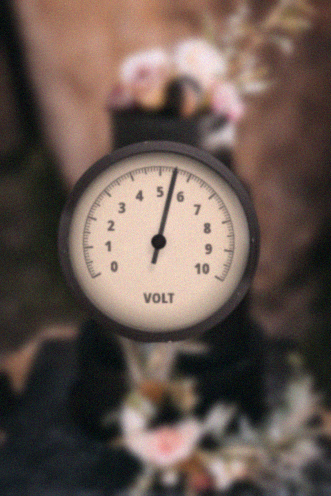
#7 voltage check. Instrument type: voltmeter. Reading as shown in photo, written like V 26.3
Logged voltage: V 5.5
